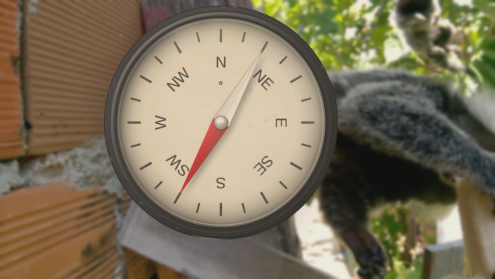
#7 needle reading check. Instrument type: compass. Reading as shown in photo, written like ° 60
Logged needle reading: ° 210
